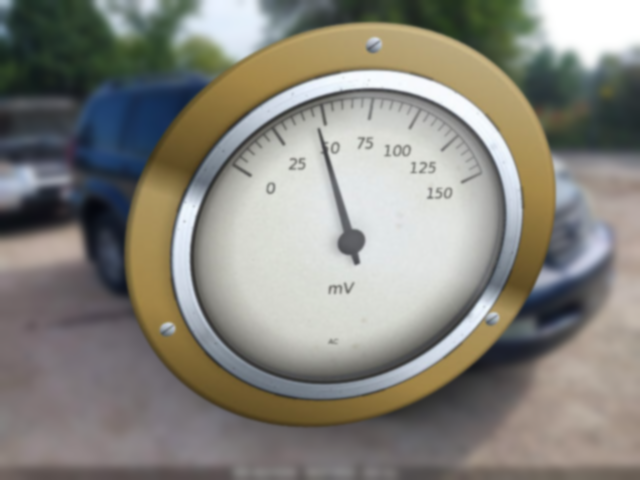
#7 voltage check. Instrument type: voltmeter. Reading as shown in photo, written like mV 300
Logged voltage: mV 45
